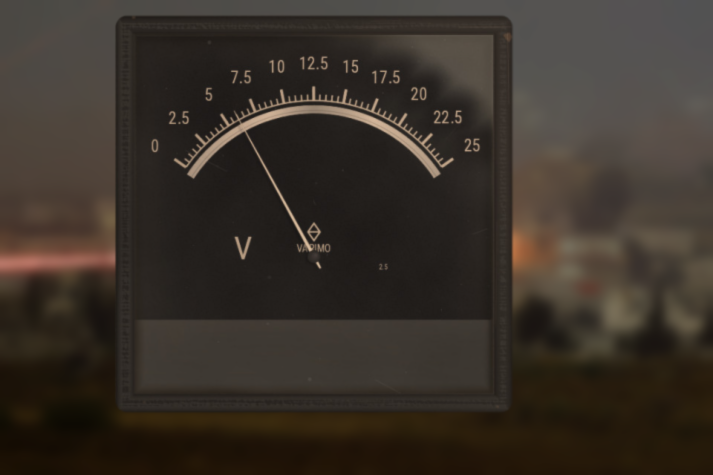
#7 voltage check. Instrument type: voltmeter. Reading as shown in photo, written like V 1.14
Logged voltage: V 6
